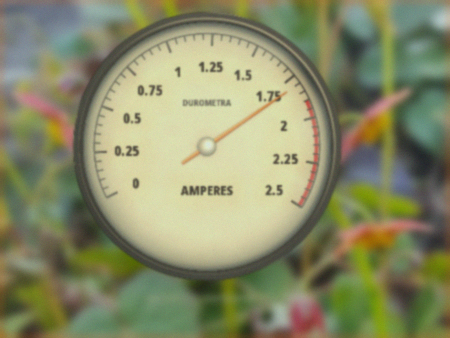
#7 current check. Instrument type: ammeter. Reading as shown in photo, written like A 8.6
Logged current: A 1.8
